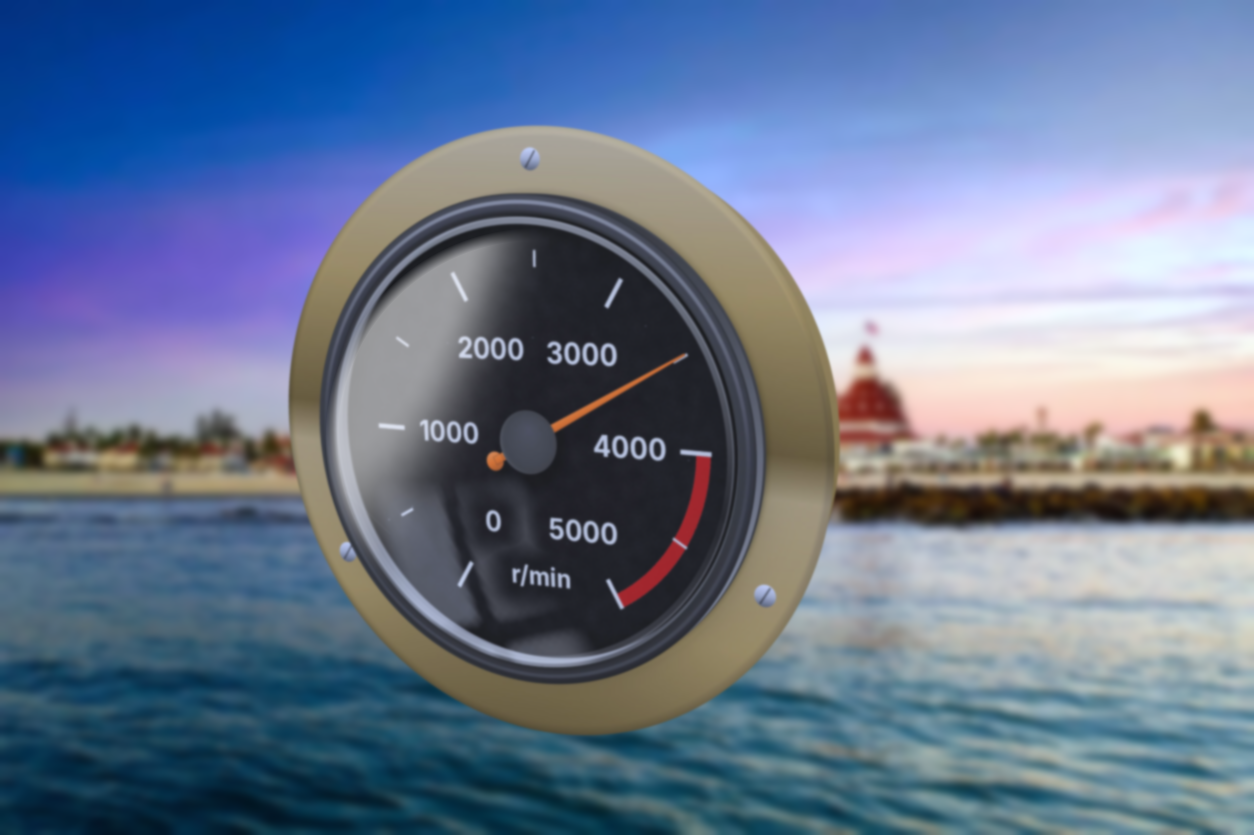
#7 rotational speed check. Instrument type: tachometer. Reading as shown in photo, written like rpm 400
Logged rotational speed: rpm 3500
